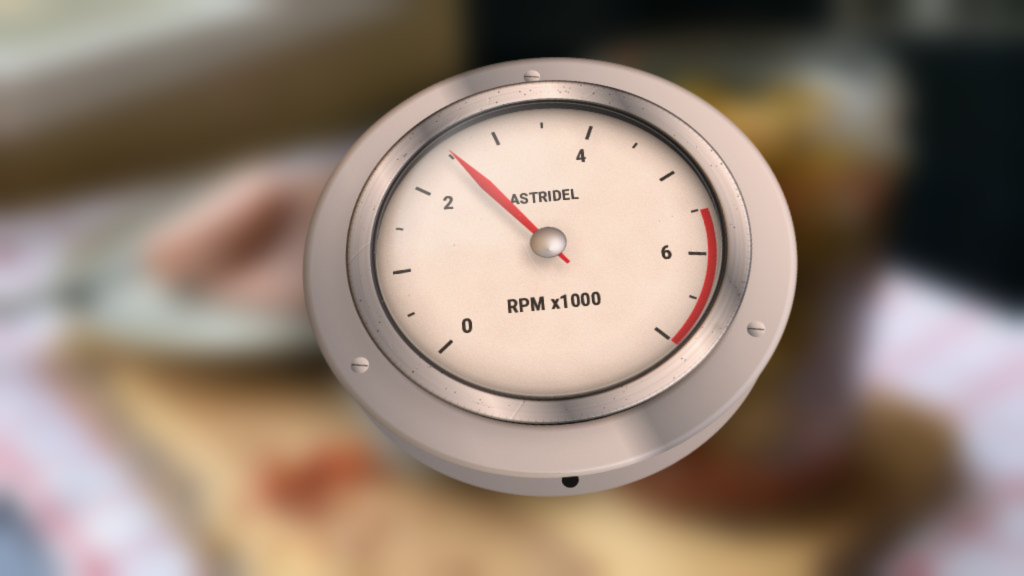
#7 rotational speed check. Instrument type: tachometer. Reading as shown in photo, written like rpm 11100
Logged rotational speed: rpm 2500
